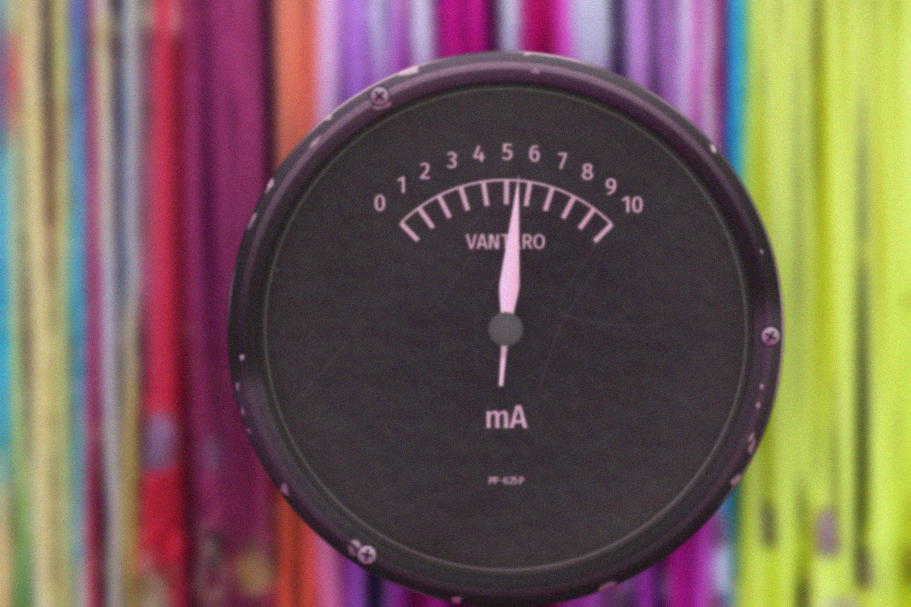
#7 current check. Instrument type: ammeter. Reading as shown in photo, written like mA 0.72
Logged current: mA 5.5
